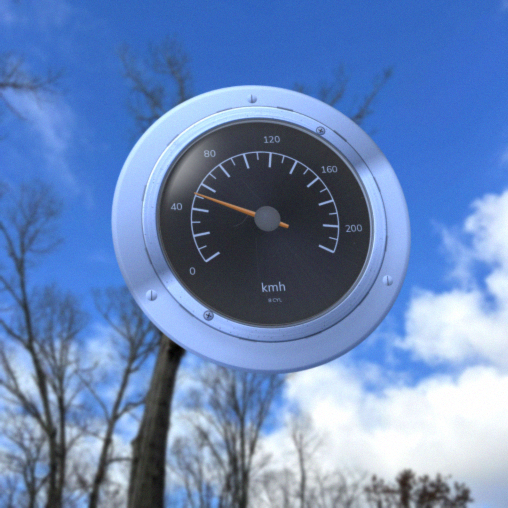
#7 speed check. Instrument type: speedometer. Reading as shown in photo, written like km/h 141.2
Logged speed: km/h 50
